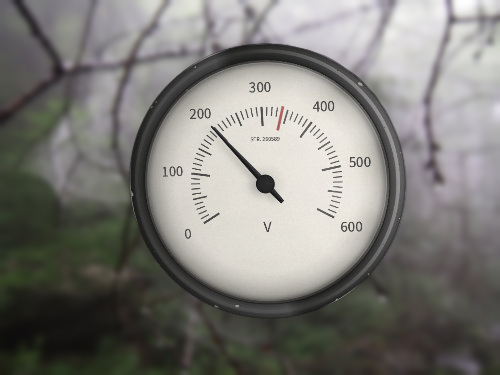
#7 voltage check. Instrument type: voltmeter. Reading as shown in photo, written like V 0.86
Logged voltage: V 200
